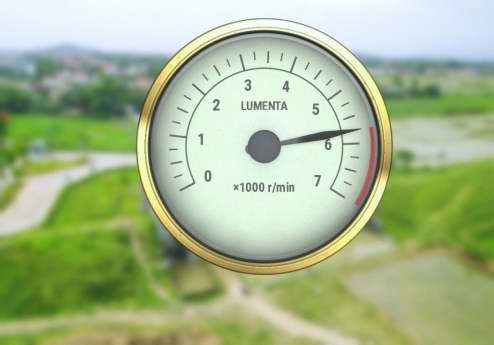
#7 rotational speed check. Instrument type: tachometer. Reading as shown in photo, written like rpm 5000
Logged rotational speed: rpm 5750
